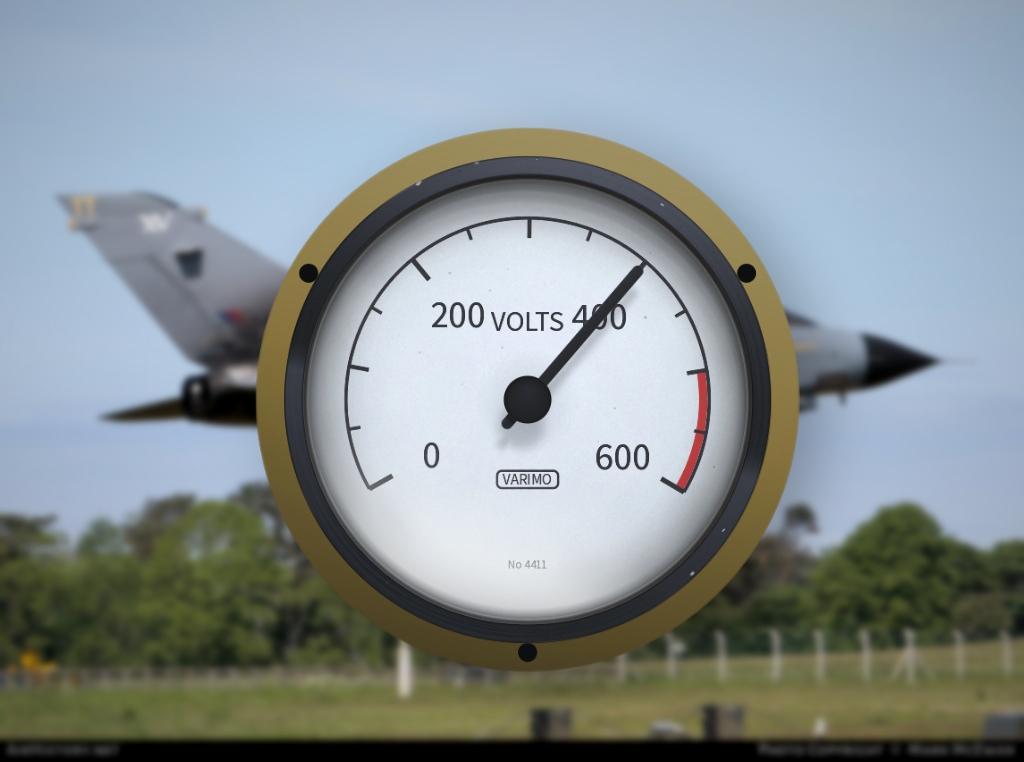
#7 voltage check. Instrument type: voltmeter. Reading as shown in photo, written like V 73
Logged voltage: V 400
